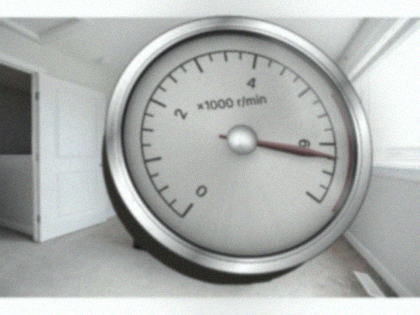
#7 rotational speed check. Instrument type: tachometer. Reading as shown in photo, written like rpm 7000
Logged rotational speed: rpm 6250
